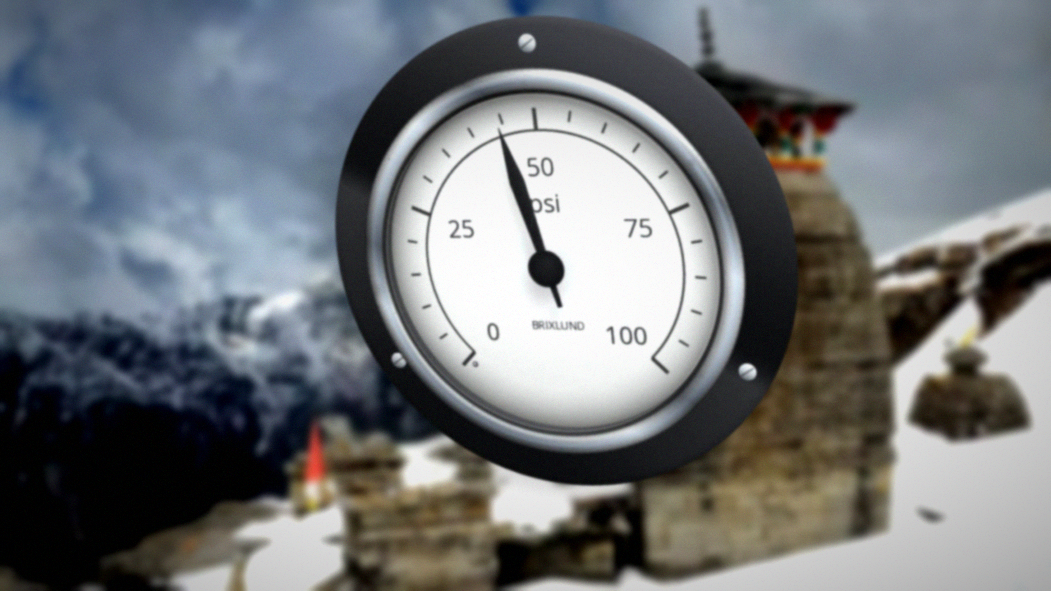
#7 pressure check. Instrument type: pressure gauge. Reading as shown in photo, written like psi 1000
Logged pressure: psi 45
